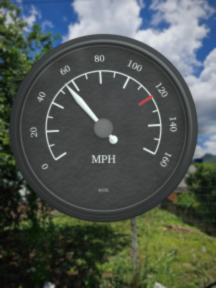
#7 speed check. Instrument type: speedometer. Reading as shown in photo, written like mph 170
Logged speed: mph 55
